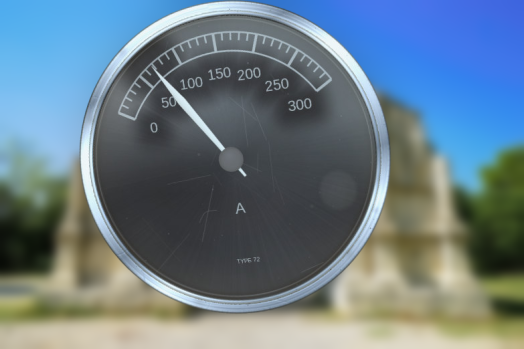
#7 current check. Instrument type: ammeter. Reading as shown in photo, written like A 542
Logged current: A 70
